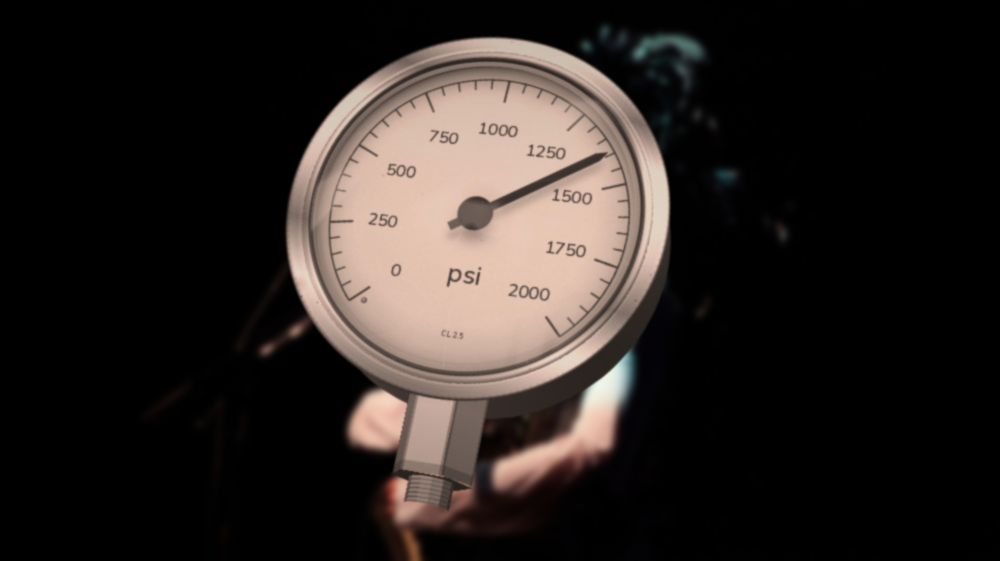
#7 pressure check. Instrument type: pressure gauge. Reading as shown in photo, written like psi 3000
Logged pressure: psi 1400
